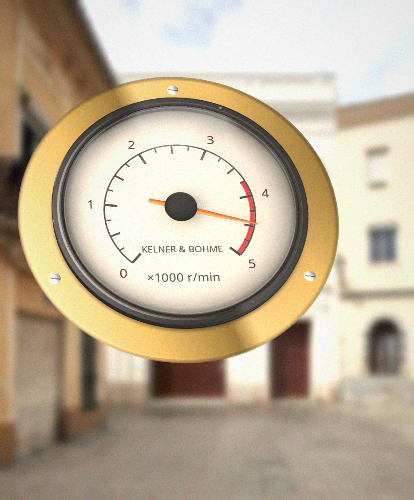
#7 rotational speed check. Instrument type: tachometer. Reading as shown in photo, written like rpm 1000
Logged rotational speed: rpm 4500
